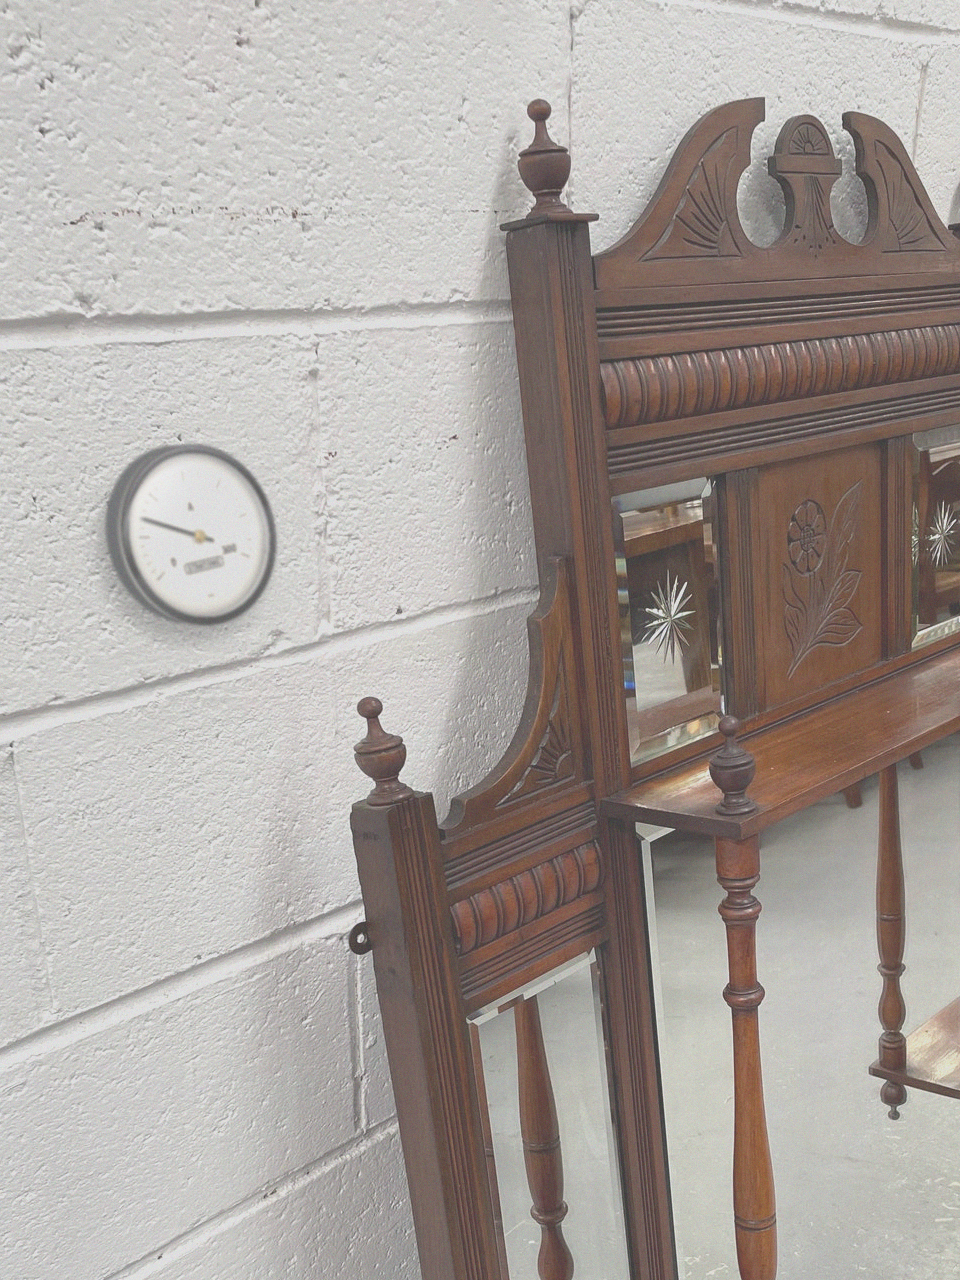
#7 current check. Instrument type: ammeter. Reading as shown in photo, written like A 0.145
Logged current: A 70
